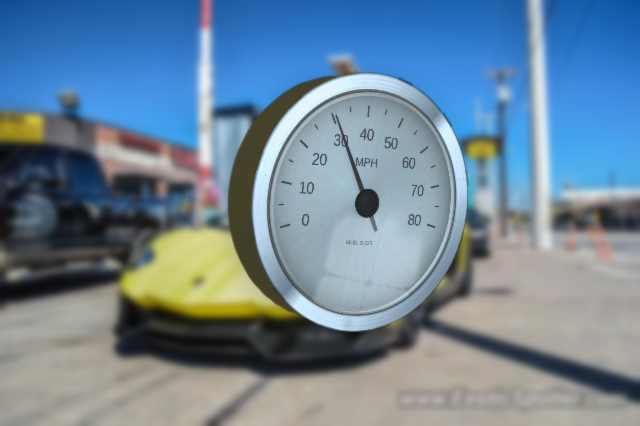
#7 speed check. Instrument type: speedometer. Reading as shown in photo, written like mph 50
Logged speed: mph 30
